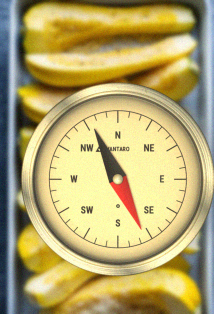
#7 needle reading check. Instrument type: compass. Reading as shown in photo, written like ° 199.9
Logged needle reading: ° 155
